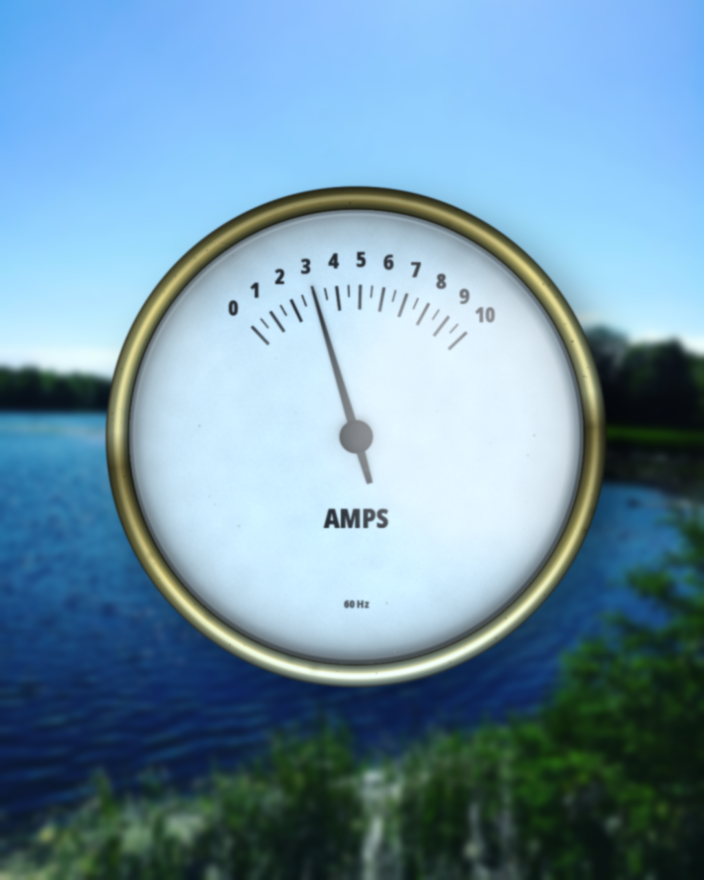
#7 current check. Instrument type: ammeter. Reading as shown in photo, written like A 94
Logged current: A 3
